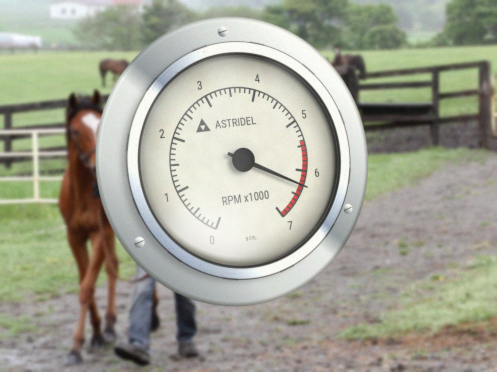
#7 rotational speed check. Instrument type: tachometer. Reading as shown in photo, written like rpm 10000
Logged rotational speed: rpm 6300
